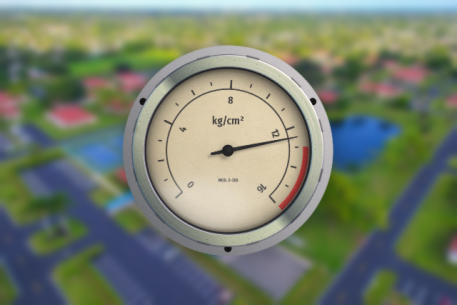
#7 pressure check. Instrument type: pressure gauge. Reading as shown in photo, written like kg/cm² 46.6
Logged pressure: kg/cm² 12.5
